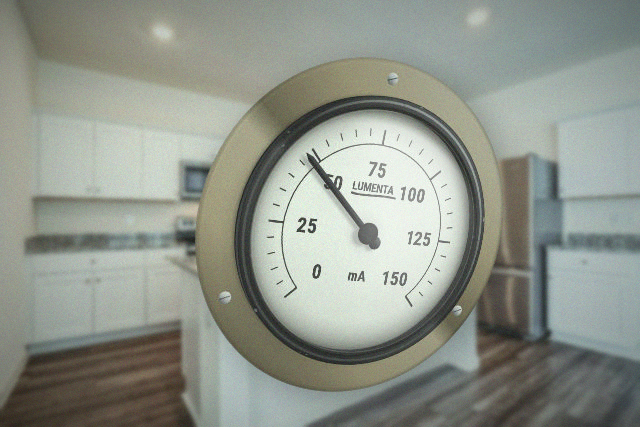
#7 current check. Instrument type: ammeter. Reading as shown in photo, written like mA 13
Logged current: mA 47.5
